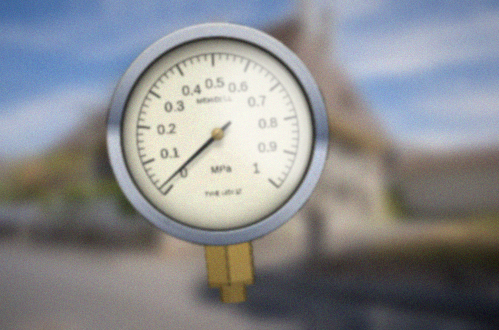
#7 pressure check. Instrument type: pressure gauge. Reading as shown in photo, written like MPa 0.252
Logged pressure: MPa 0.02
